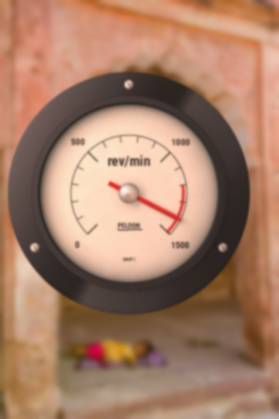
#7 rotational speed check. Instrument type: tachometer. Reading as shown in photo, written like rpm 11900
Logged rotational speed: rpm 1400
